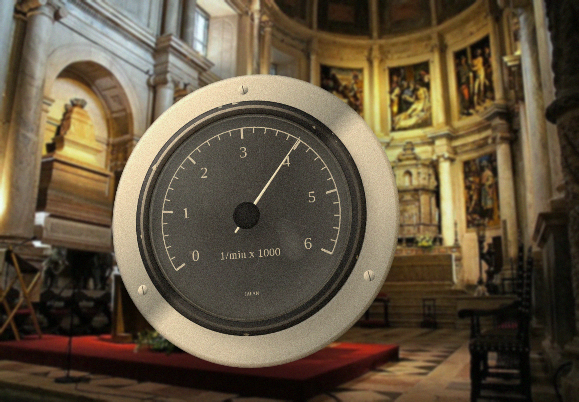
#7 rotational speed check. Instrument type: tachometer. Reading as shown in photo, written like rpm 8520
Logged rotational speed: rpm 4000
